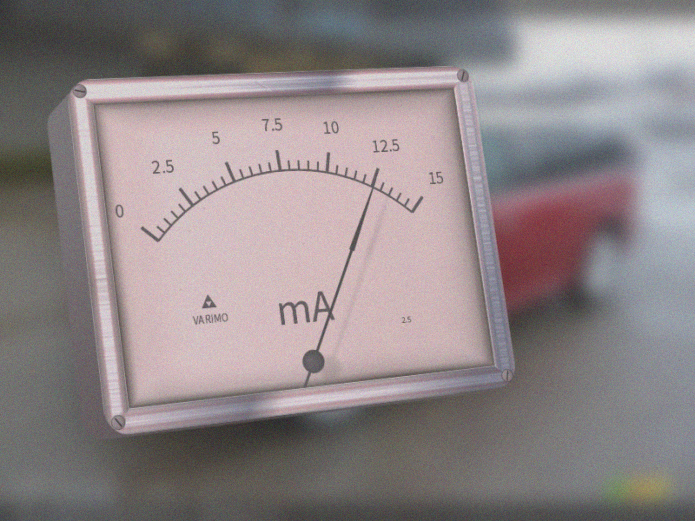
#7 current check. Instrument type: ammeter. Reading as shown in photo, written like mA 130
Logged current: mA 12.5
